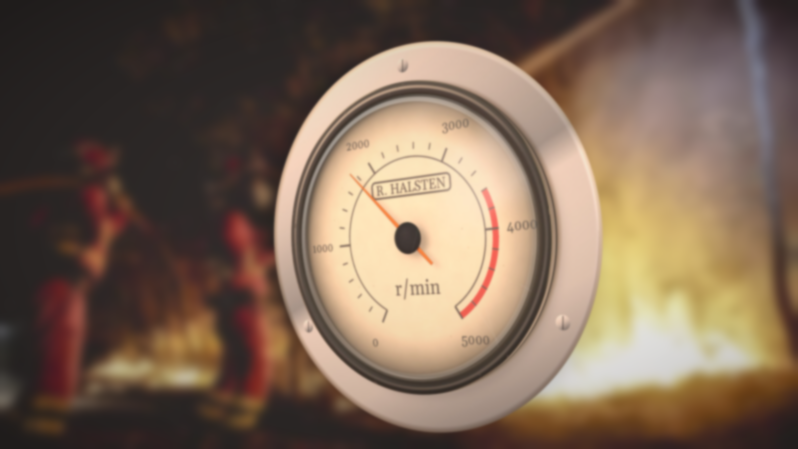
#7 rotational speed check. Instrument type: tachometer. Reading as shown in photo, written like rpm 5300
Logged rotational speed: rpm 1800
